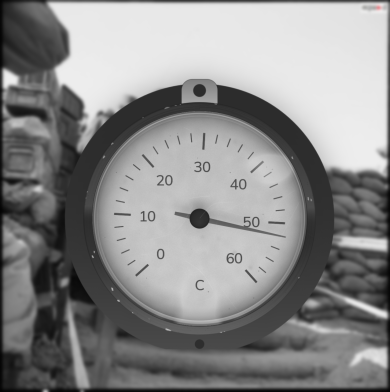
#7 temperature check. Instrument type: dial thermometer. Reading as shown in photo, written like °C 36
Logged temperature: °C 52
